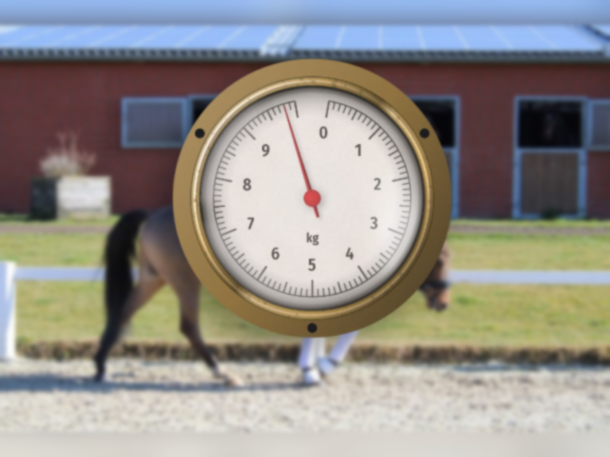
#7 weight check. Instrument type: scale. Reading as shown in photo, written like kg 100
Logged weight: kg 9.8
